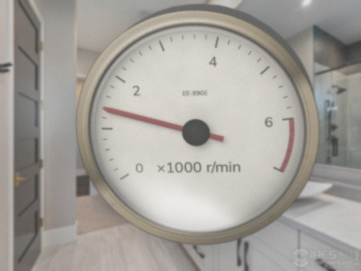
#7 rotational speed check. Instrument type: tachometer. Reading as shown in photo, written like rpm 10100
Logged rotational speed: rpm 1400
